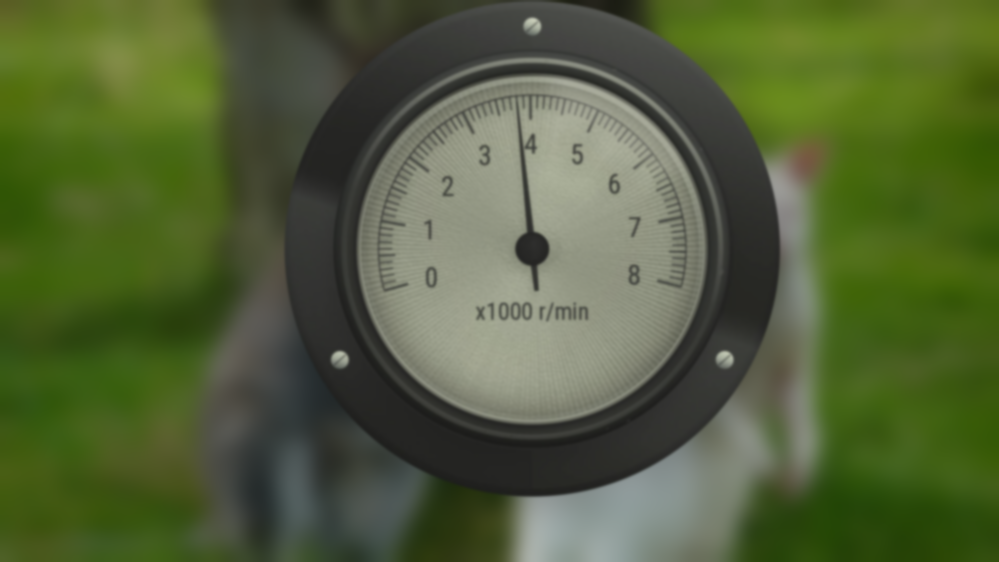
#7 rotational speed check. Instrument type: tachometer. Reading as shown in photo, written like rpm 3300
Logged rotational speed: rpm 3800
